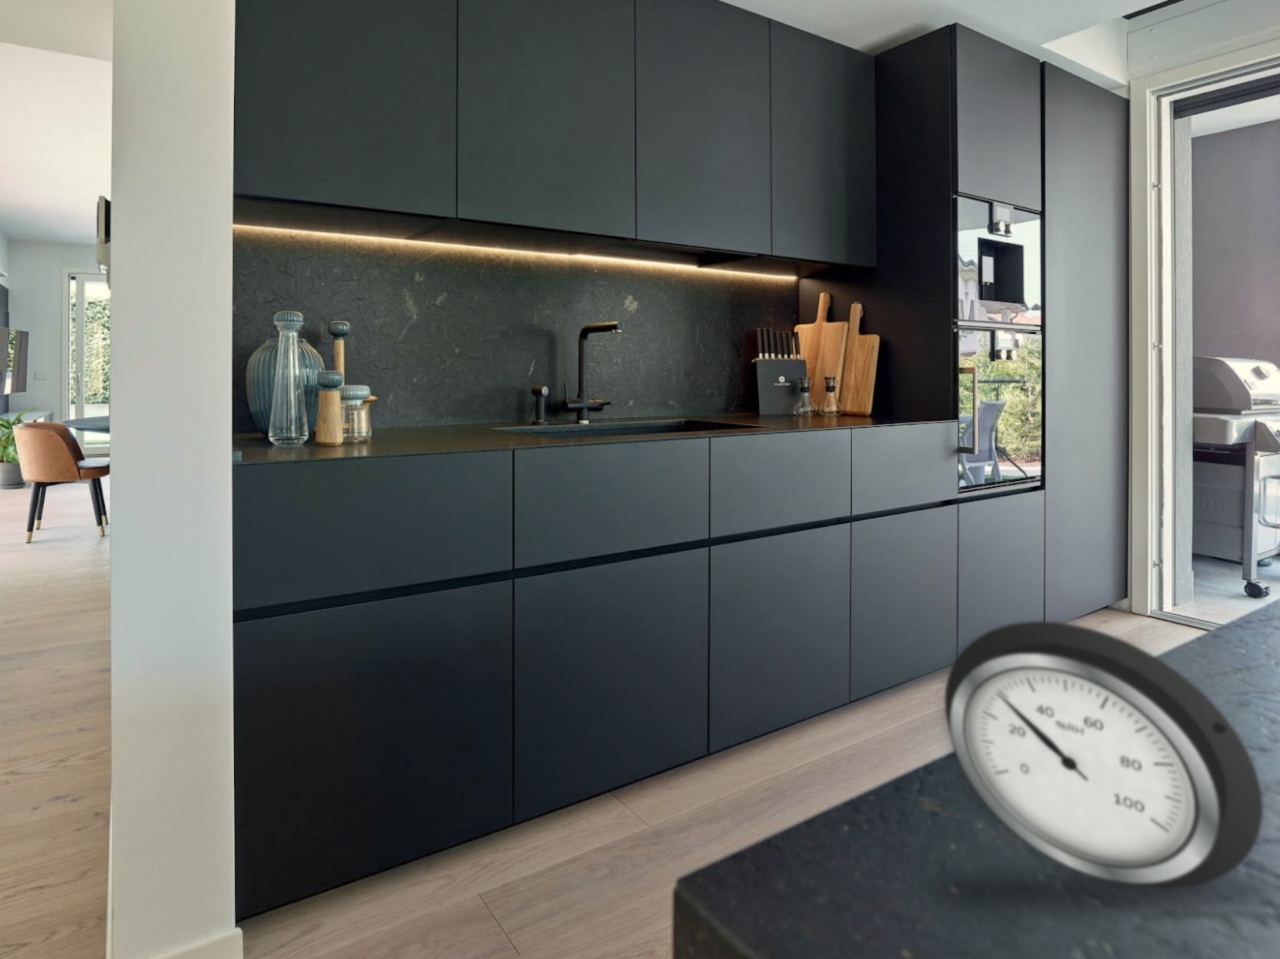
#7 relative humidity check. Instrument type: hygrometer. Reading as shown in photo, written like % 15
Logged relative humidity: % 30
